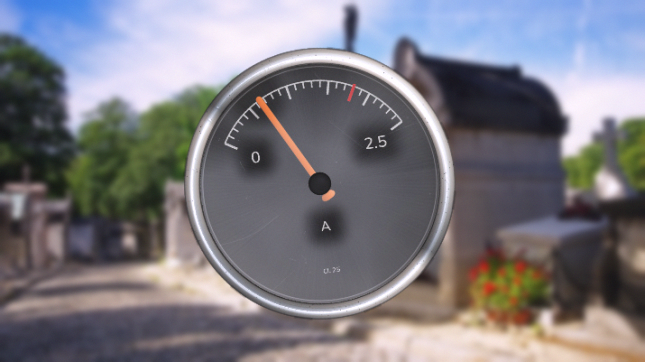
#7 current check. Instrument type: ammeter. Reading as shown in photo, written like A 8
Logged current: A 0.65
